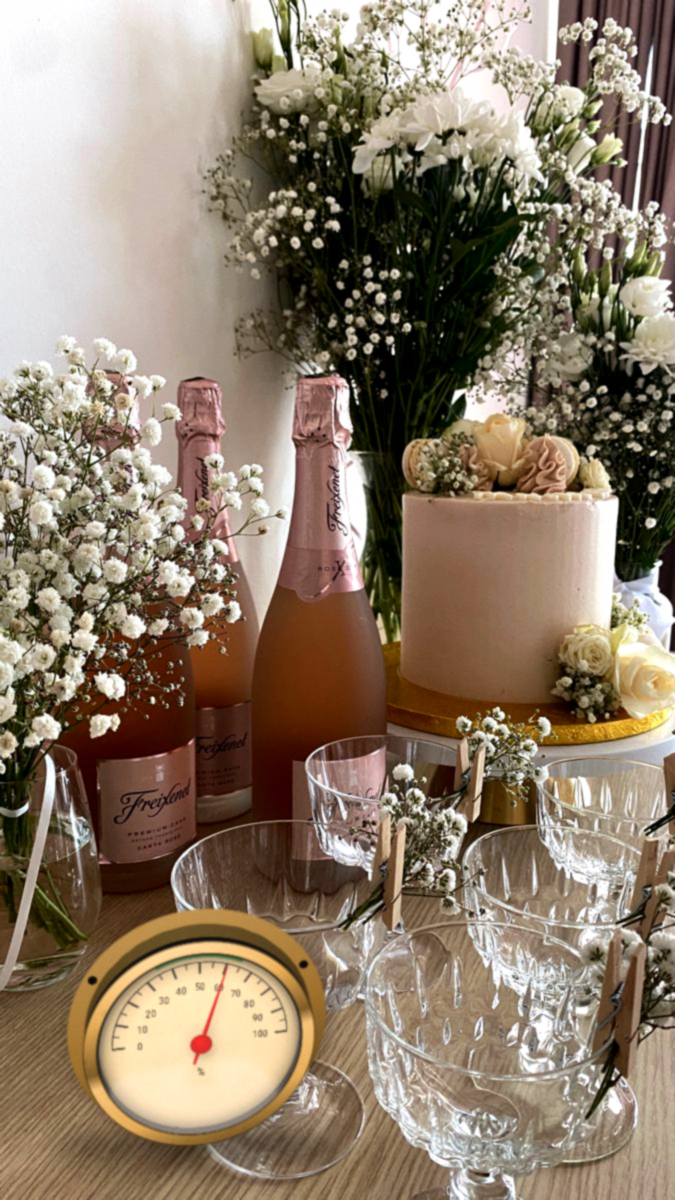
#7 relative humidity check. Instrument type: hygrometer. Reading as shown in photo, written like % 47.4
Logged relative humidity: % 60
